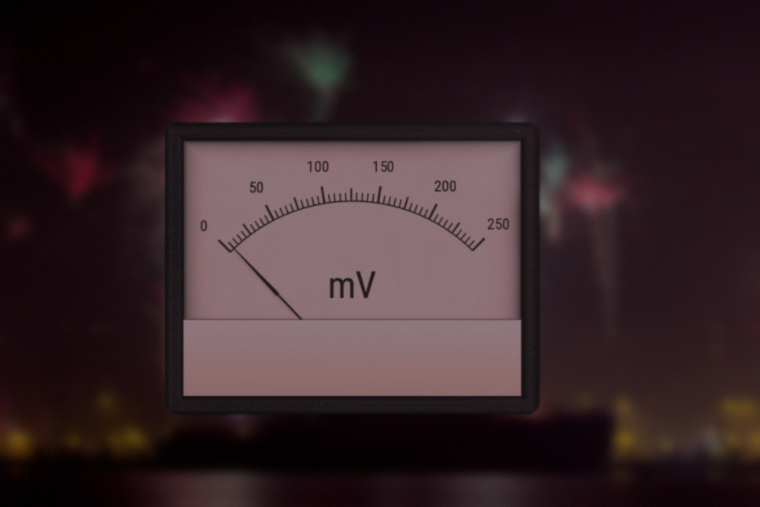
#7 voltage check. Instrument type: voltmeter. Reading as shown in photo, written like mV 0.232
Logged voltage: mV 5
